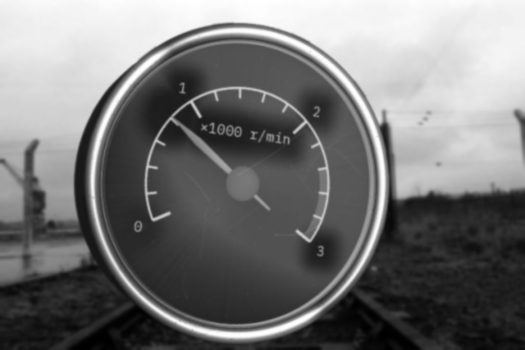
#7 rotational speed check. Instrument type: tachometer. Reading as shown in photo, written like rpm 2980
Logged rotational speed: rpm 800
